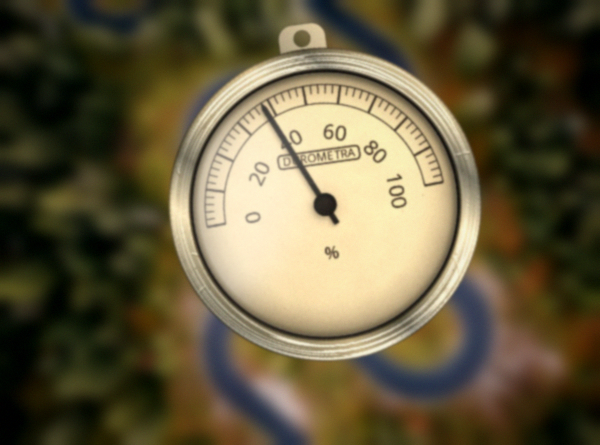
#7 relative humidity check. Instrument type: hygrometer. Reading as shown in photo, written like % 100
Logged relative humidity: % 38
